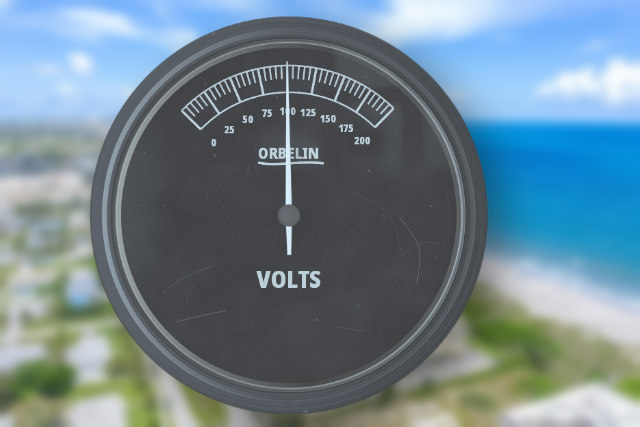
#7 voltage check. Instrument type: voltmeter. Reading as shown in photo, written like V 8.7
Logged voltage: V 100
